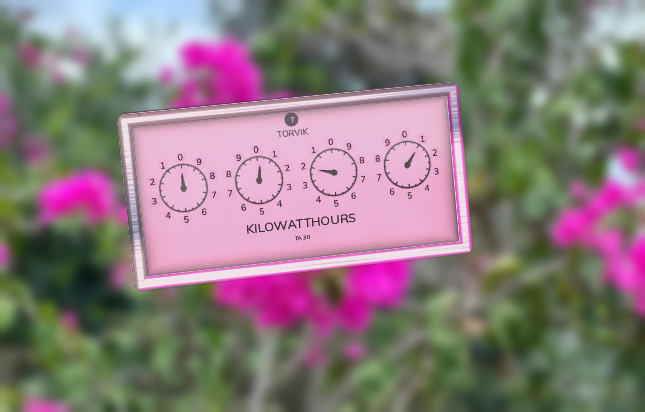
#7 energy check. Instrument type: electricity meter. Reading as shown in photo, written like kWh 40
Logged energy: kWh 21
